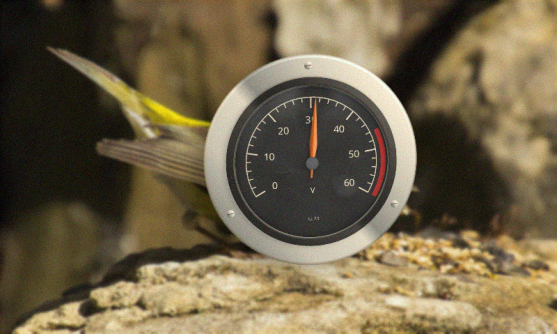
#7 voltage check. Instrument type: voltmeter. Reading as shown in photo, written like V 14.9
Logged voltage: V 31
